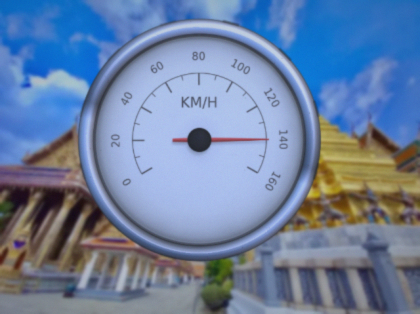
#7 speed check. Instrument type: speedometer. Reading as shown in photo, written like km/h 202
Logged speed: km/h 140
